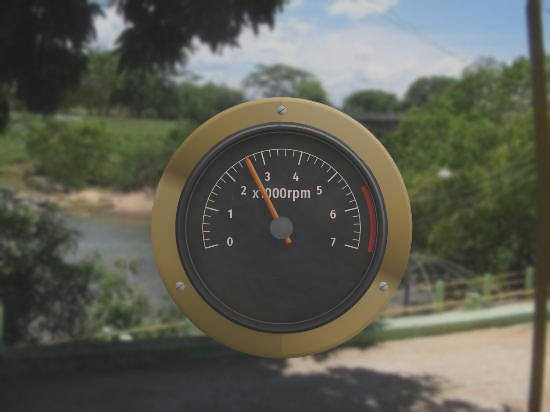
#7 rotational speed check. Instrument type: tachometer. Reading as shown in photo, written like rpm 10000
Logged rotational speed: rpm 2600
